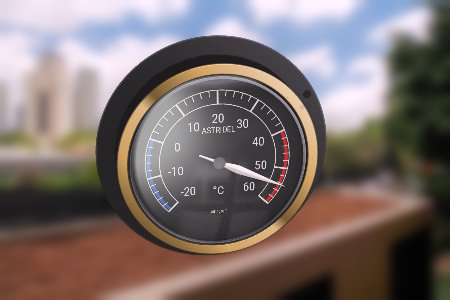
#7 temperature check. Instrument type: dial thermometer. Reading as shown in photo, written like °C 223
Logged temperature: °C 54
